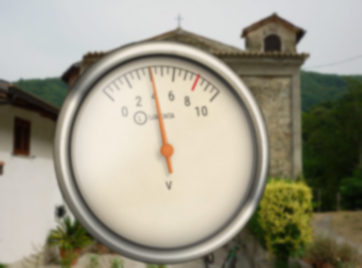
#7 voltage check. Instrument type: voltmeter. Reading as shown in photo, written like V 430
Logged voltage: V 4
